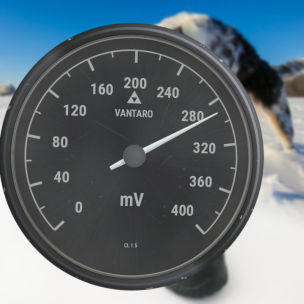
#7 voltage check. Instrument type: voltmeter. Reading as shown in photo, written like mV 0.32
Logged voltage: mV 290
